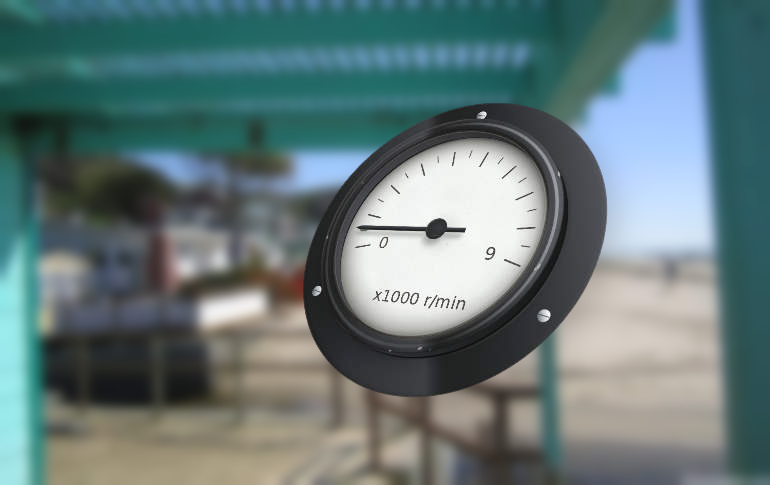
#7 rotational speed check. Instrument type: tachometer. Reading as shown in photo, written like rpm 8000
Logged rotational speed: rpm 500
